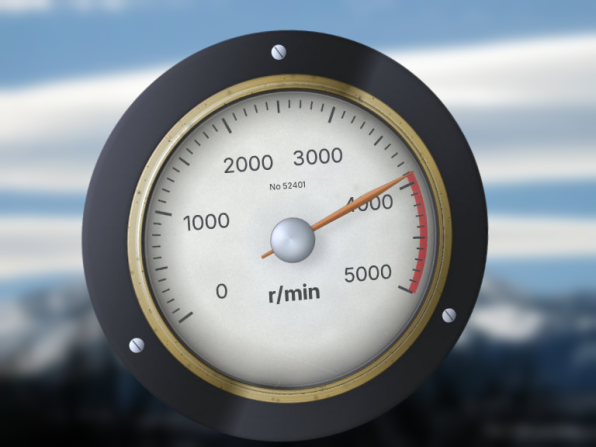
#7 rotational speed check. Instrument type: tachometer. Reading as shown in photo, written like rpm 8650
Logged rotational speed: rpm 3900
